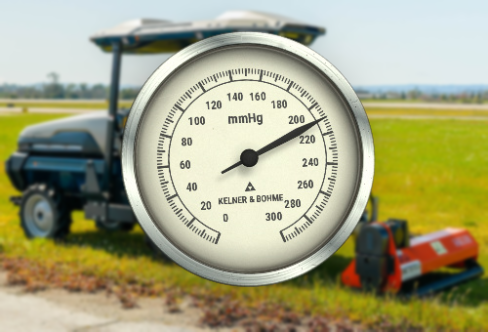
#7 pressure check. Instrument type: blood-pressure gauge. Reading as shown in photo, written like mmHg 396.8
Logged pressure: mmHg 210
